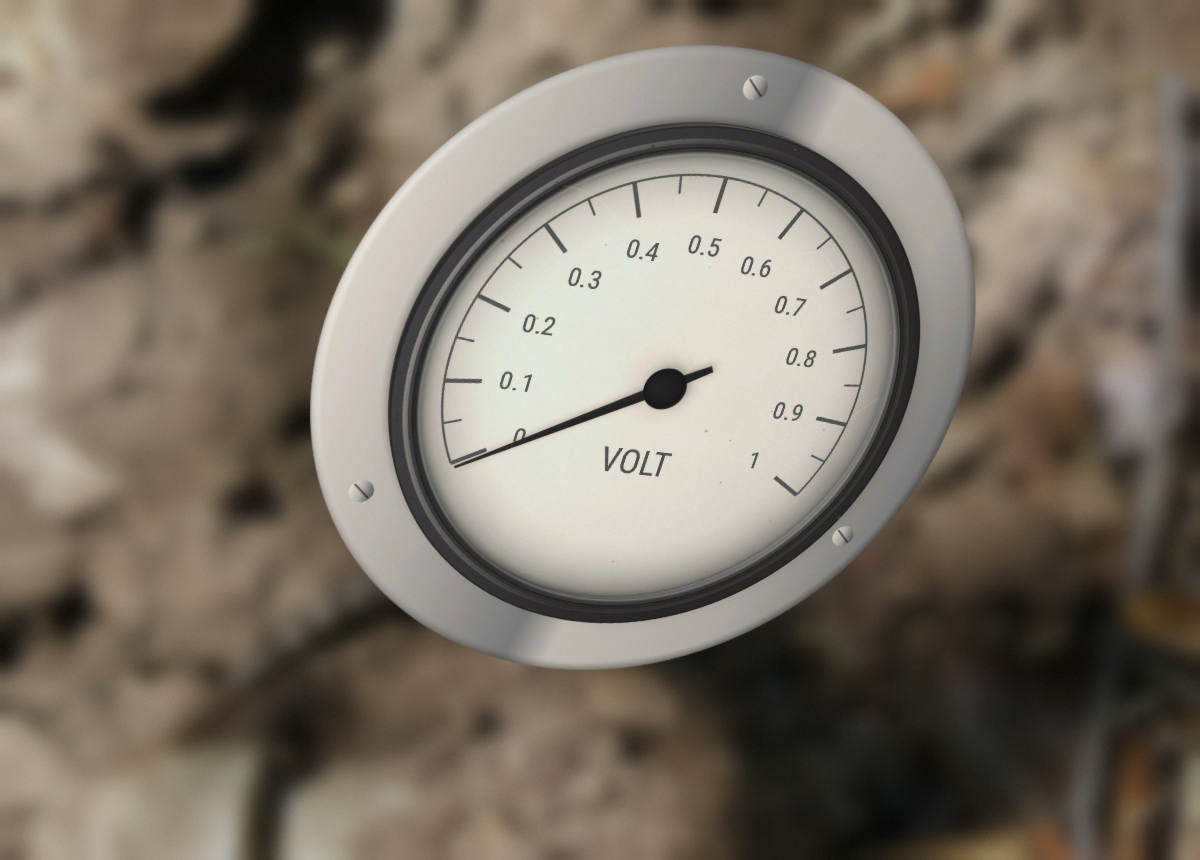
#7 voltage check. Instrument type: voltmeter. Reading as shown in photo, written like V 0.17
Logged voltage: V 0
